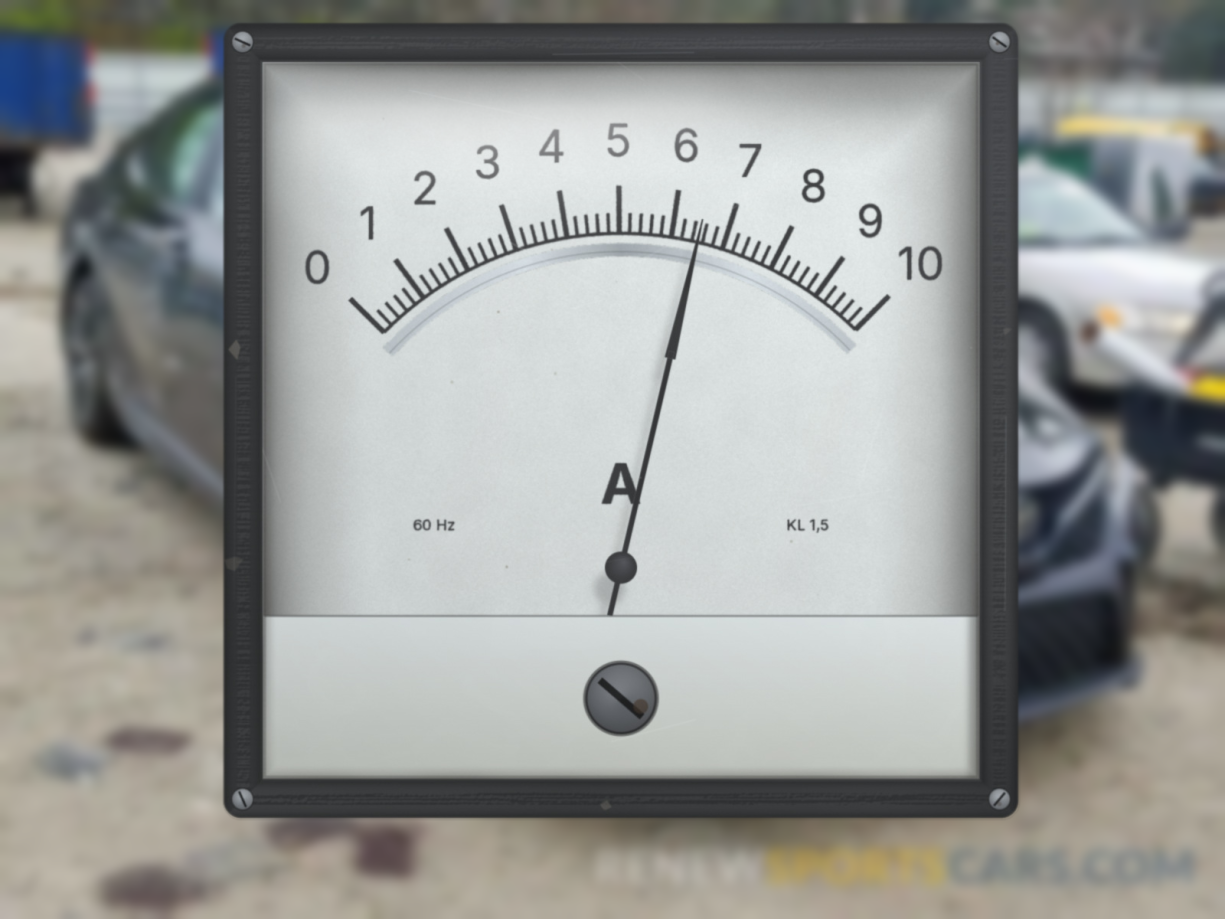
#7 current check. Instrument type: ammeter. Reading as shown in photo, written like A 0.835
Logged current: A 6.5
